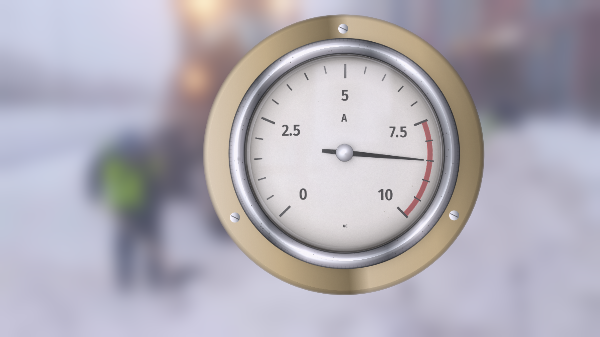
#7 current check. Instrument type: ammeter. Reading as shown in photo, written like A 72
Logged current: A 8.5
